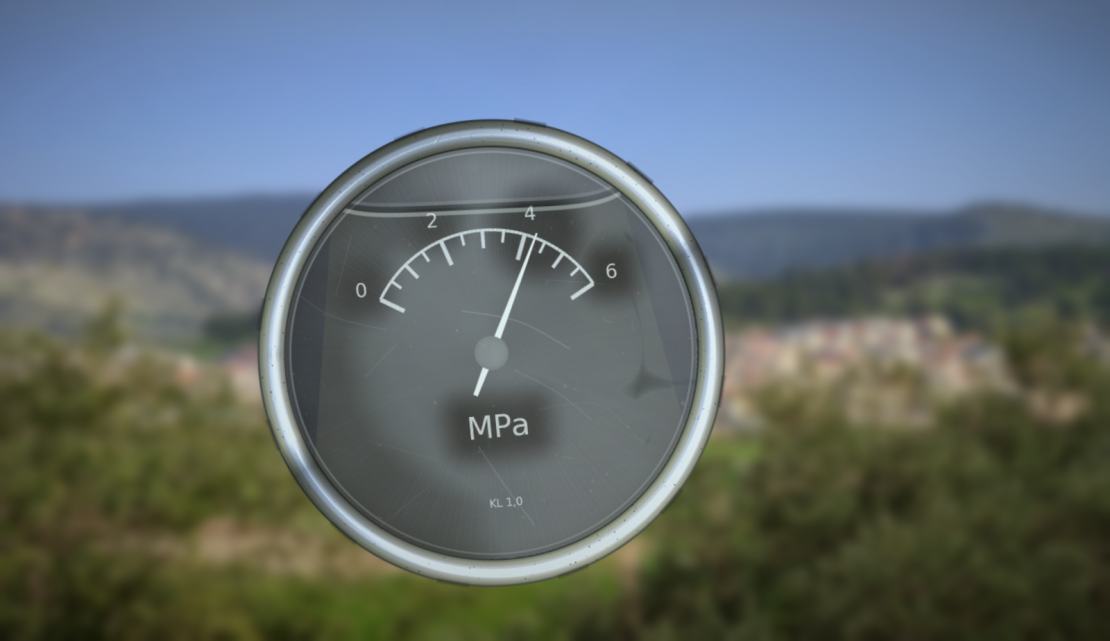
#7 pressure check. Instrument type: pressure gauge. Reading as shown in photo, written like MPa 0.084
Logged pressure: MPa 4.25
